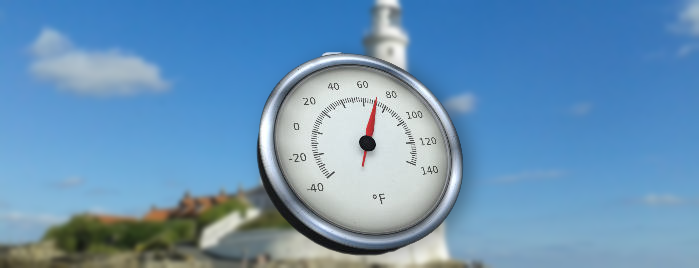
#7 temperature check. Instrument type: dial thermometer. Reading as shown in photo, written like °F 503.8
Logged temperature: °F 70
